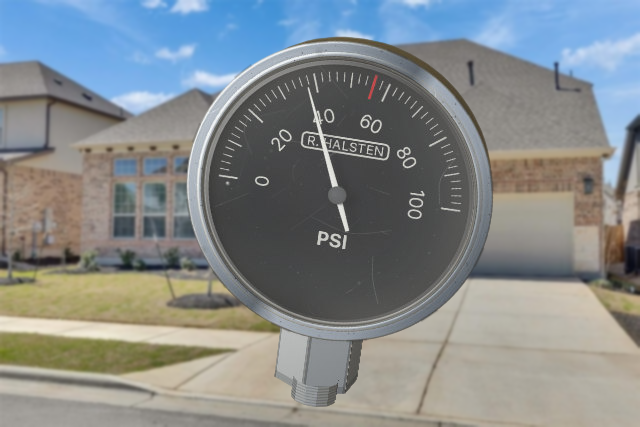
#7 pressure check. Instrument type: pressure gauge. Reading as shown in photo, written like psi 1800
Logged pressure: psi 38
